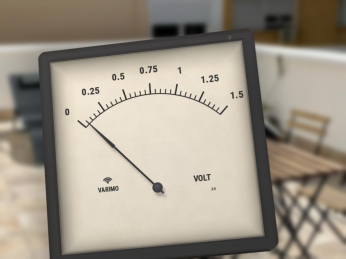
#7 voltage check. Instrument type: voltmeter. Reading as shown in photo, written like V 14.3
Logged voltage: V 0.05
